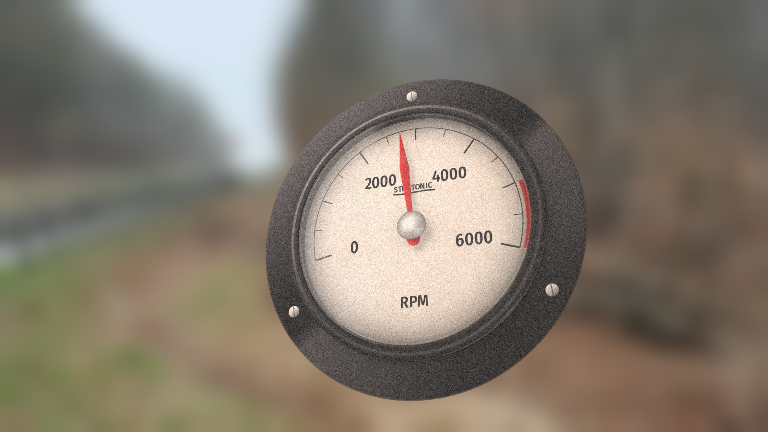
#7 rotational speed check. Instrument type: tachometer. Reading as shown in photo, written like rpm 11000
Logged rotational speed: rpm 2750
